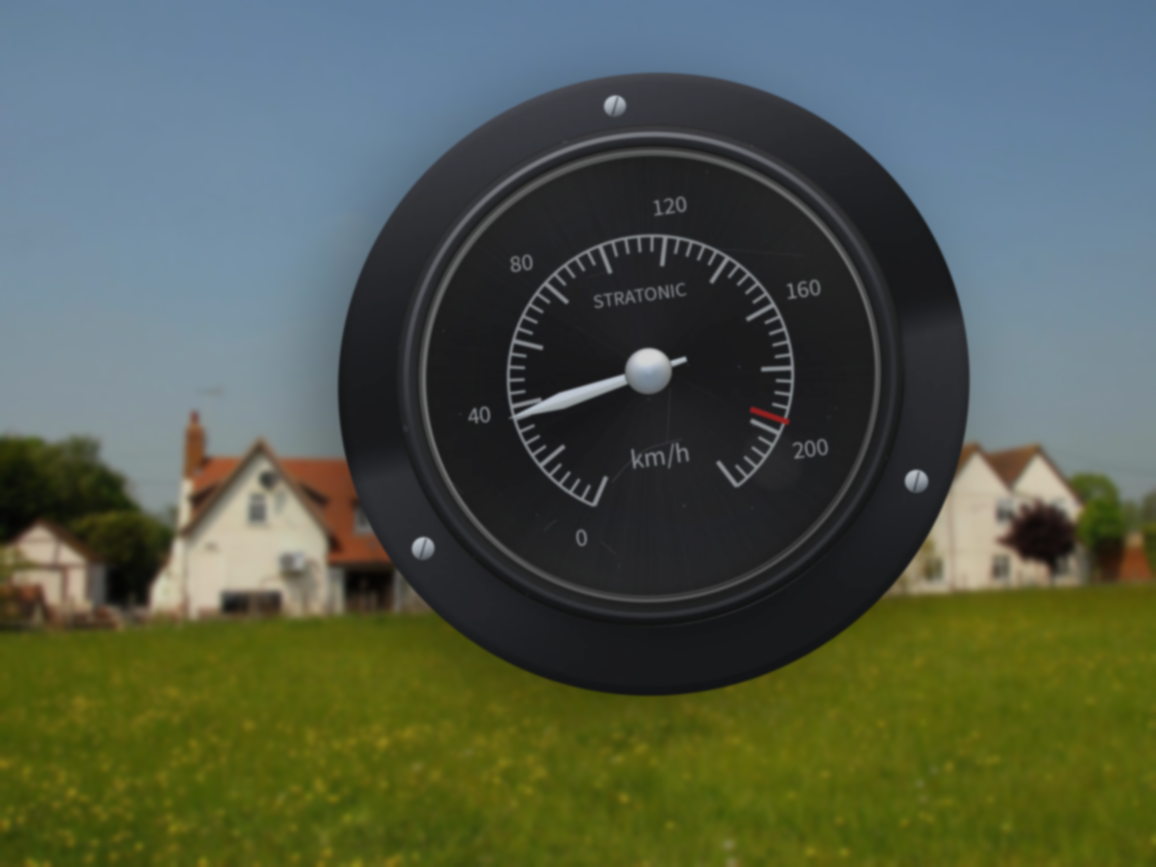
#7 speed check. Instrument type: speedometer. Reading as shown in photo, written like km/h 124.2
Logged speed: km/h 36
